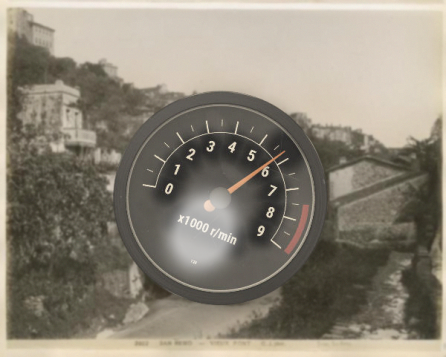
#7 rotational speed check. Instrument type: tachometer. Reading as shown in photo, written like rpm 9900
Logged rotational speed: rpm 5750
